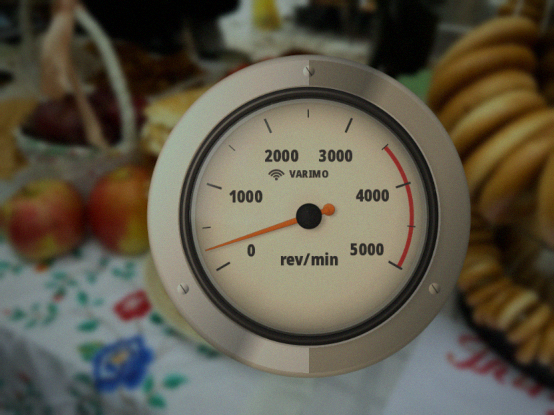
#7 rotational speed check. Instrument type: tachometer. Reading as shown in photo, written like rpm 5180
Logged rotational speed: rpm 250
